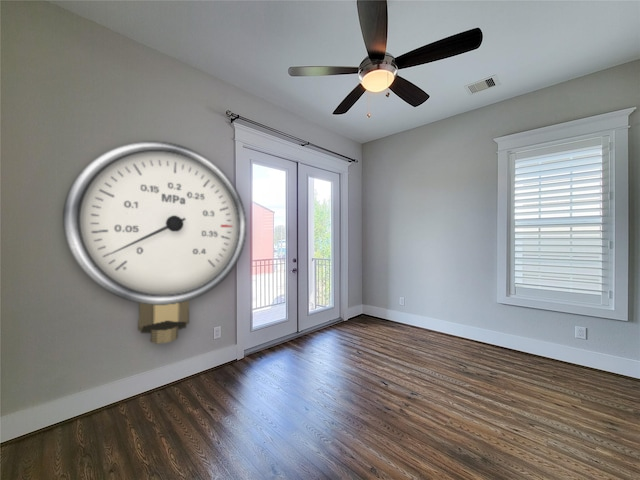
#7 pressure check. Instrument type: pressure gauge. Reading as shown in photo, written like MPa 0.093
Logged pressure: MPa 0.02
